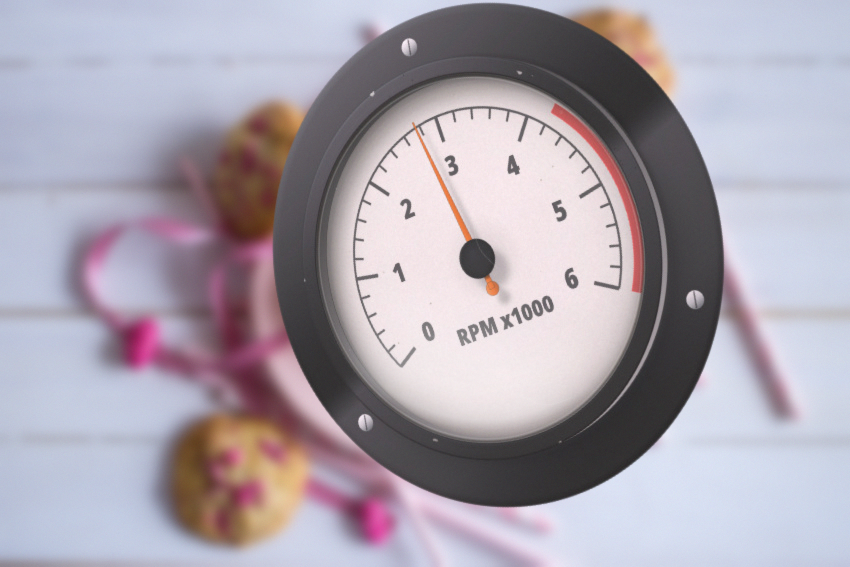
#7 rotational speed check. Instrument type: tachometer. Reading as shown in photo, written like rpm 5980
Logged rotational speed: rpm 2800
